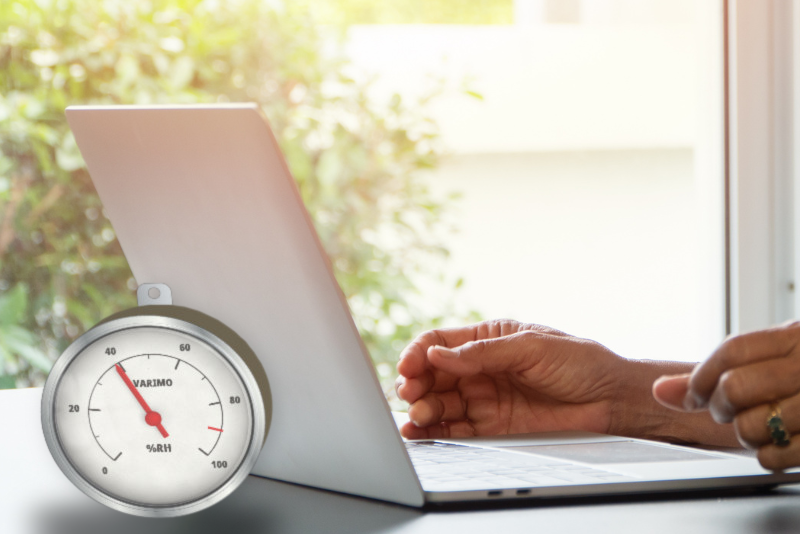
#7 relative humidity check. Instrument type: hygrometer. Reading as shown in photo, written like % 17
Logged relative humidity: % 40
